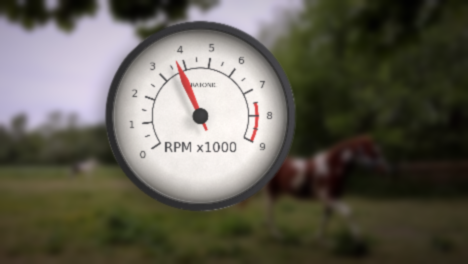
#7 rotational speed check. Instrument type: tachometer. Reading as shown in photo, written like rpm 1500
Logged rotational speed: rpm 3750
